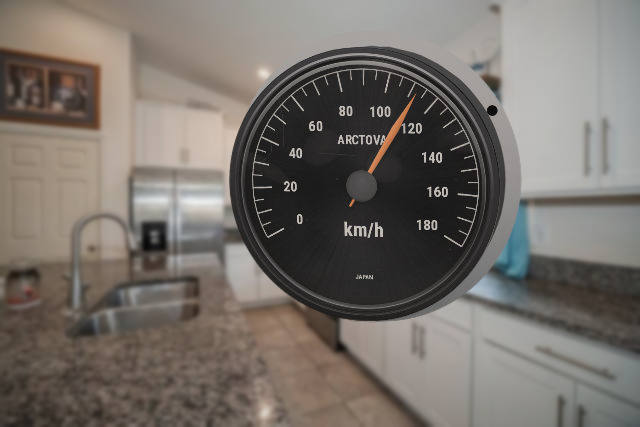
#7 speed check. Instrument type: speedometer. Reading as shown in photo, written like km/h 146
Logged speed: km/h 112.5
